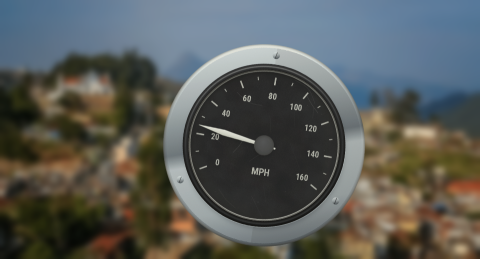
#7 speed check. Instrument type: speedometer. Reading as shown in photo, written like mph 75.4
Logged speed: mph 25
